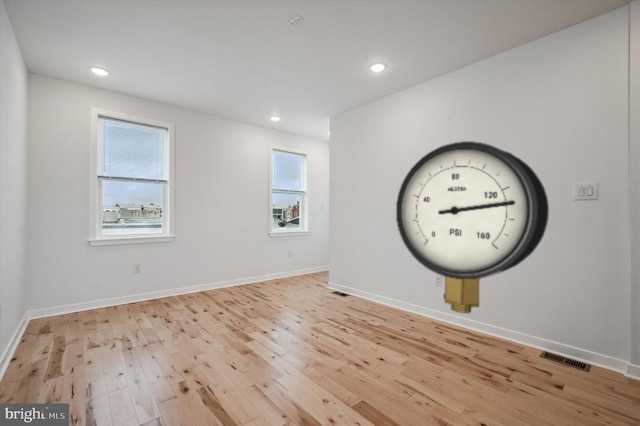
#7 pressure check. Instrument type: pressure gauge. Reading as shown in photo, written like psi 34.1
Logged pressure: psi 130
